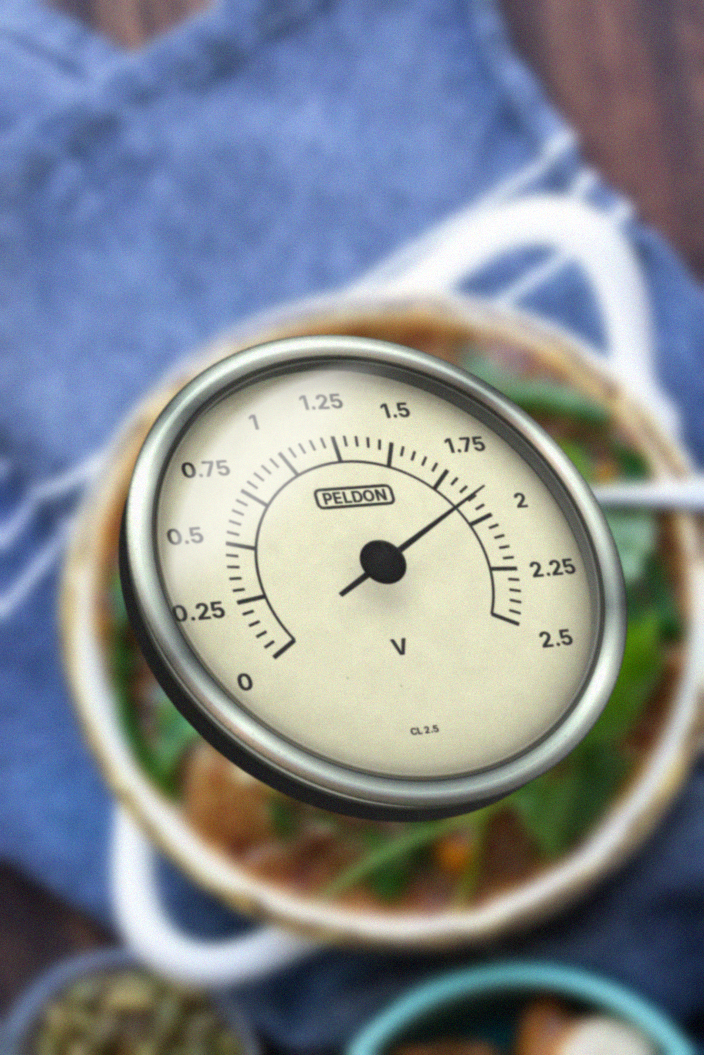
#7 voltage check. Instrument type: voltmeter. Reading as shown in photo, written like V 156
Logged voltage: V 1.9
